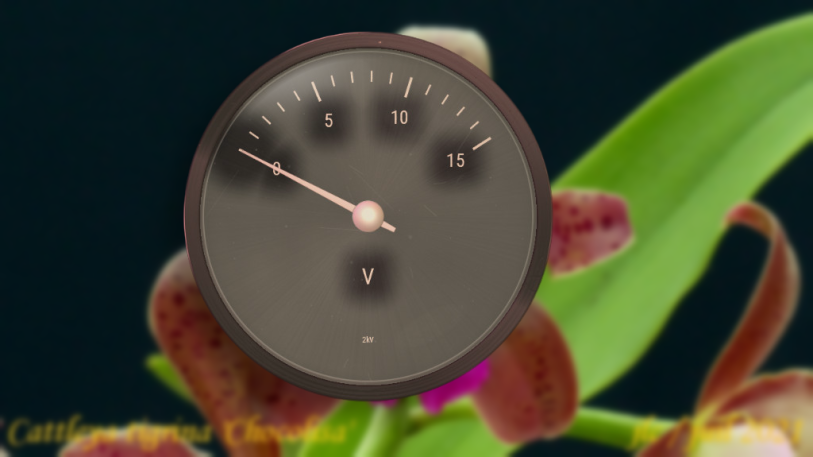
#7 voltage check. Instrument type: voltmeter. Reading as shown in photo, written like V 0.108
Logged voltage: V 0
